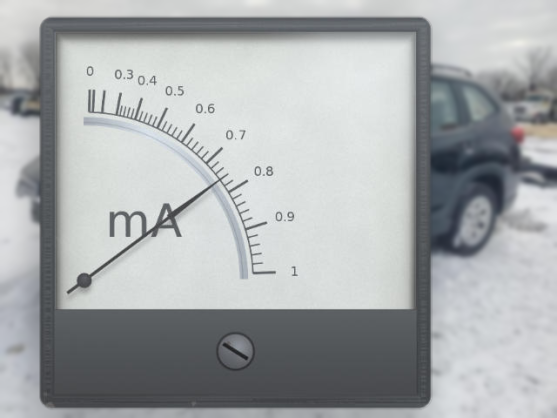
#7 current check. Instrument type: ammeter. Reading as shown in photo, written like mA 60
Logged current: mA 0.76
